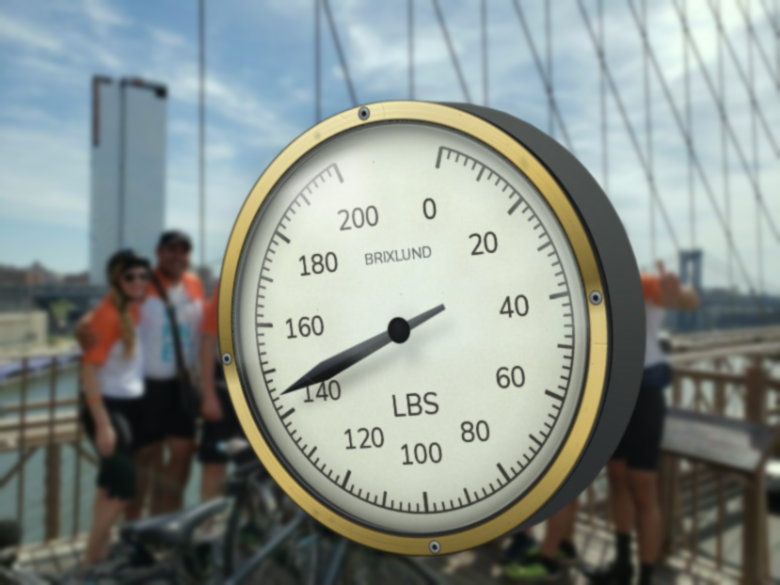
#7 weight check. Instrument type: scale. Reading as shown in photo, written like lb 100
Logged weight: lb 144
